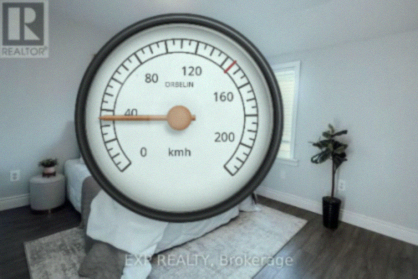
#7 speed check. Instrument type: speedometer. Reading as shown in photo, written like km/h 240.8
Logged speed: km/h 35
